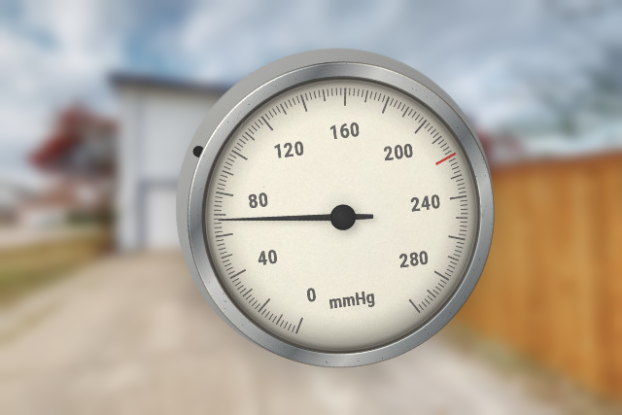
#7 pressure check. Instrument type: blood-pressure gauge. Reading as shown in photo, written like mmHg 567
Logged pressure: mmHg 68
